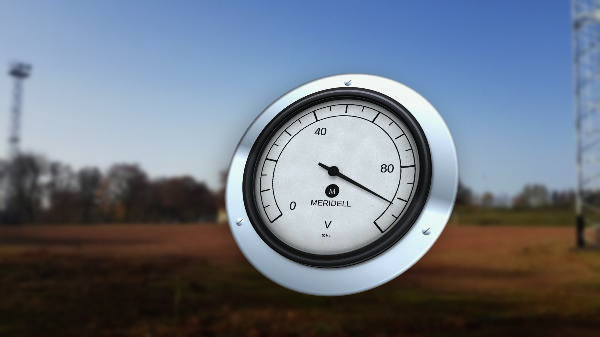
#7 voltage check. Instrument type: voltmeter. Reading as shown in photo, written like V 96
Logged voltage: V 92.5
